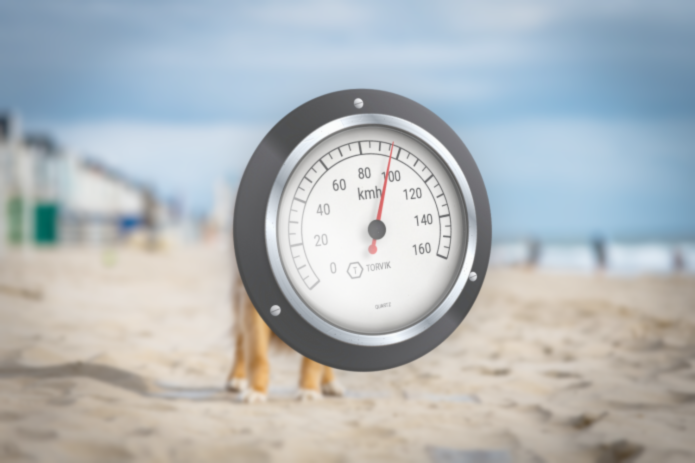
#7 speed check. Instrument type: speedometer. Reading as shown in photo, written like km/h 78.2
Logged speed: km/h 95
